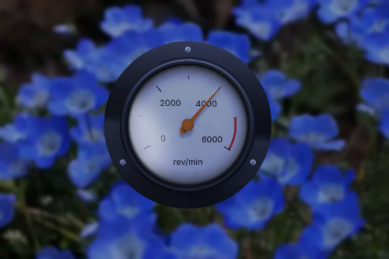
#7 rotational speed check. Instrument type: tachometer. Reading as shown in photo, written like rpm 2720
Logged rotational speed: rpm 4000
